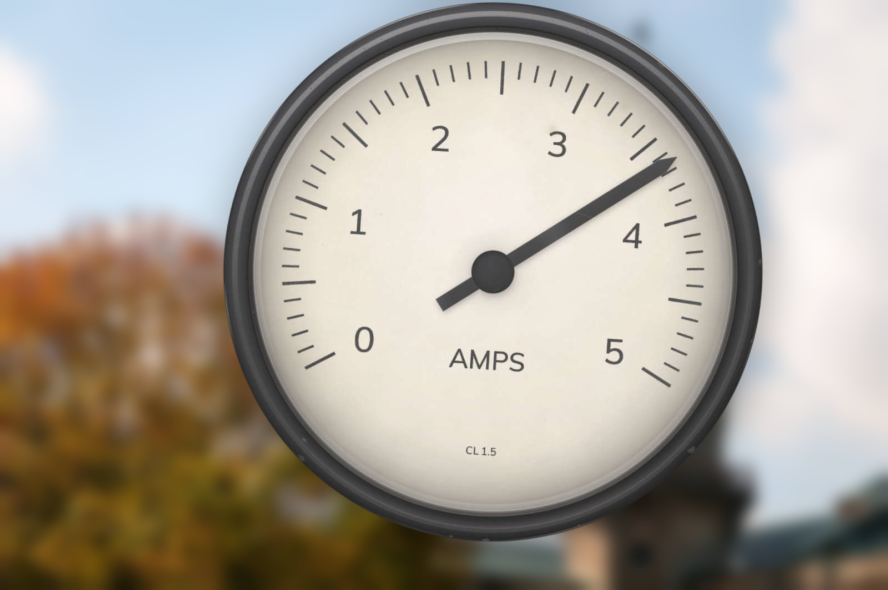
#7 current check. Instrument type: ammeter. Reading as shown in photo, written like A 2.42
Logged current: A 3.65
